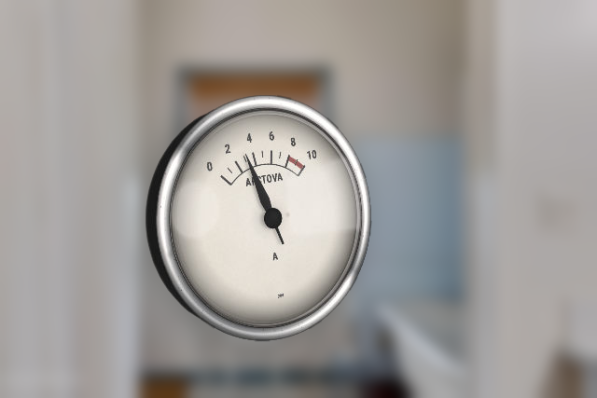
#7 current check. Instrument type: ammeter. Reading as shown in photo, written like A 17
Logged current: A 3
